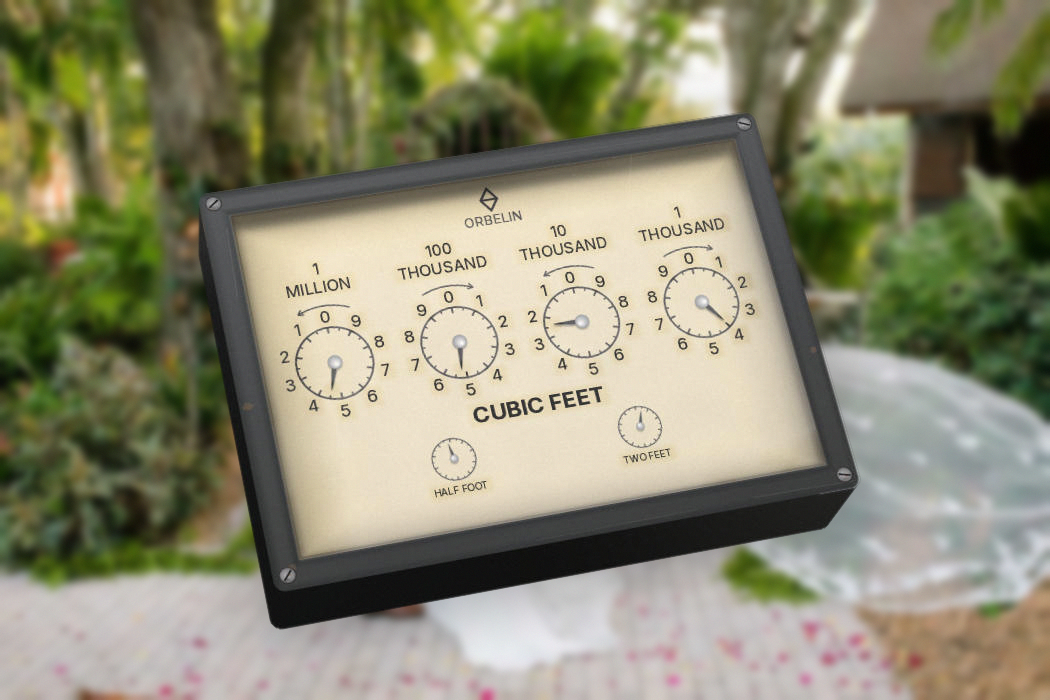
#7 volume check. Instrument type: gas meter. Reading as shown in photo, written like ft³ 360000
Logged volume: ft³ 452400
